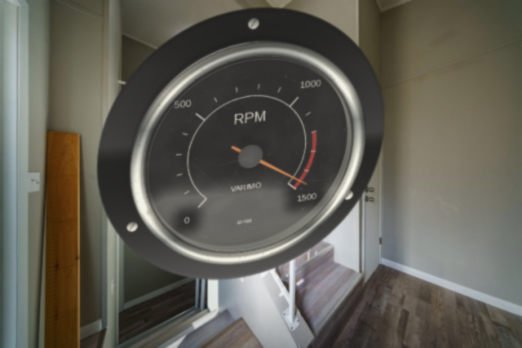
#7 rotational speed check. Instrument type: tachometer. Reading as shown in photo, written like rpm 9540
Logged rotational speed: rpm 1450
